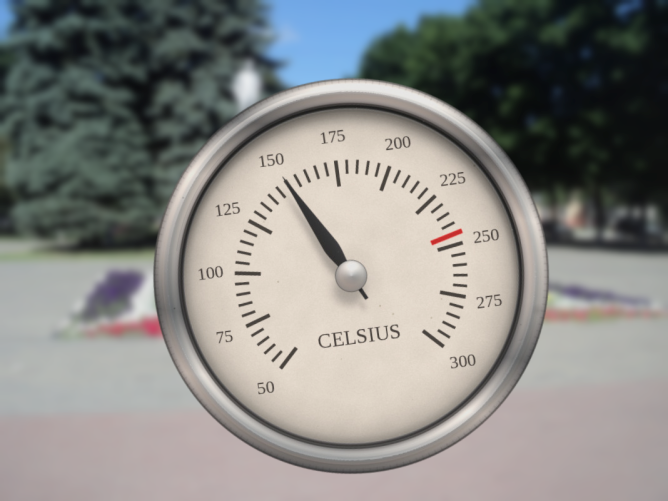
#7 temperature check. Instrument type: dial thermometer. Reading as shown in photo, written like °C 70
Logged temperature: °C 150
